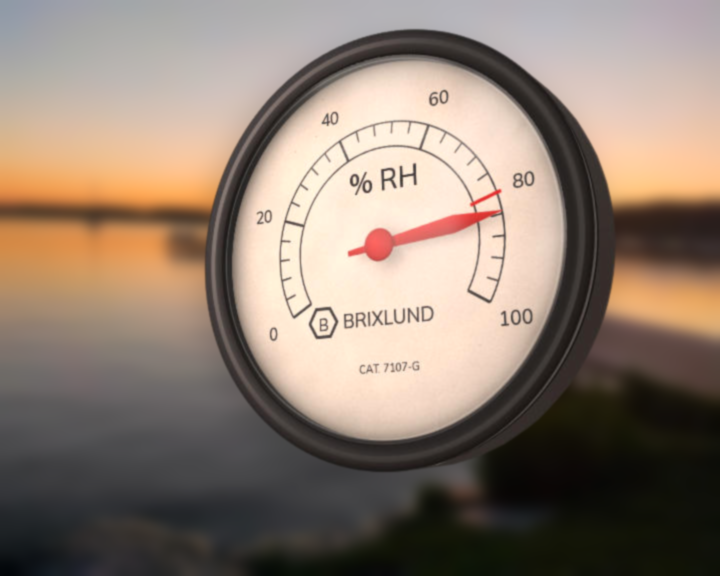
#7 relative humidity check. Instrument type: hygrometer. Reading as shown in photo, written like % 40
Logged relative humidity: % 84
